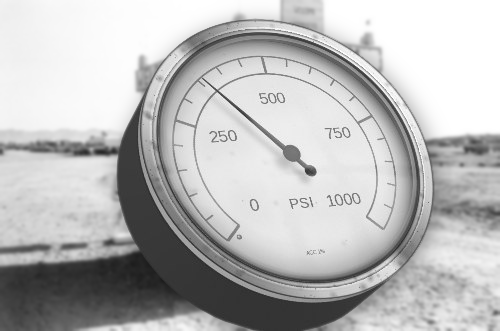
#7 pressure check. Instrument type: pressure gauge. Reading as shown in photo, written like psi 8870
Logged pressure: psi 350
